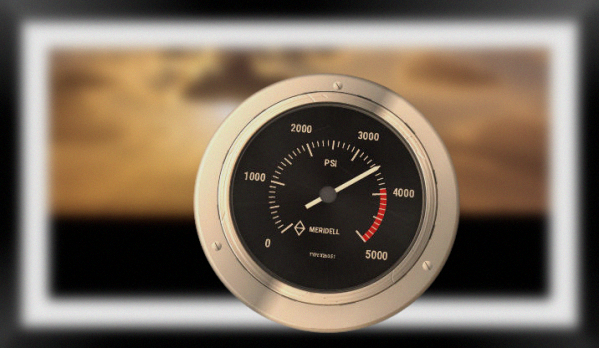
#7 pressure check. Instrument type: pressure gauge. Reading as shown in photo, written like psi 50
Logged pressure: psi 3500
